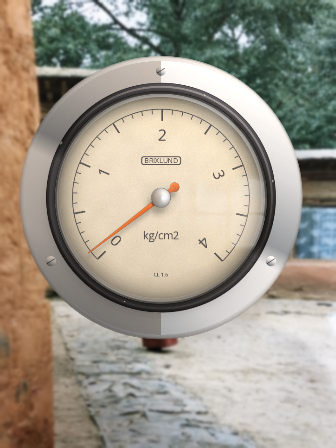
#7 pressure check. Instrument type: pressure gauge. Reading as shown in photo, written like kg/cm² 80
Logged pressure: kg/cm² 0.1
